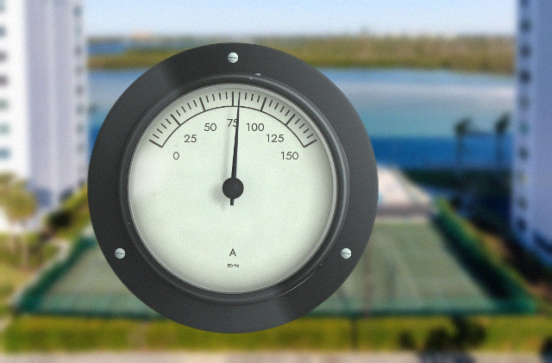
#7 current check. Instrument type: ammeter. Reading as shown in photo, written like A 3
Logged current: A 80
